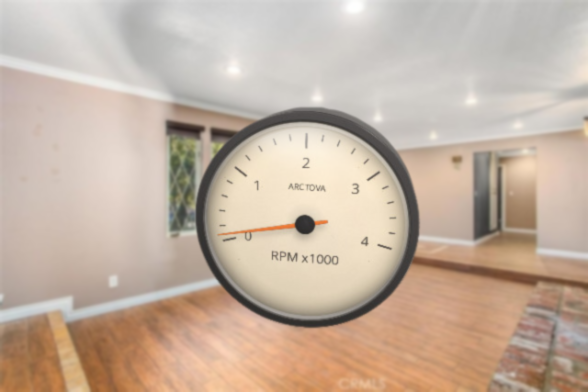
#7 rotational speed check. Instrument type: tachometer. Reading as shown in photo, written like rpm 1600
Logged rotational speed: rpm 100
